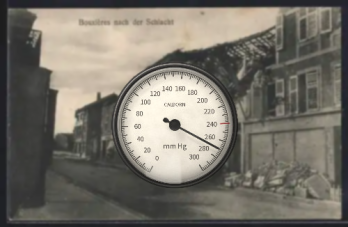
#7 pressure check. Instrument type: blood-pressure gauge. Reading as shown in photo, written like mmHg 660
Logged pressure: mmHg 270
